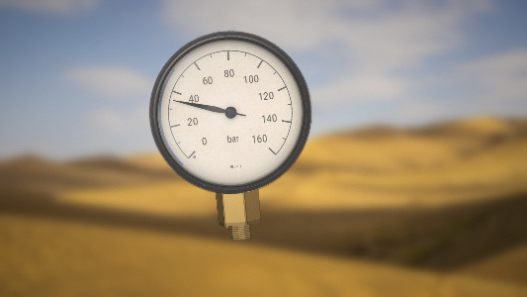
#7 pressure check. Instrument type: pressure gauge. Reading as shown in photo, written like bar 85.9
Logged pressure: bar 35
